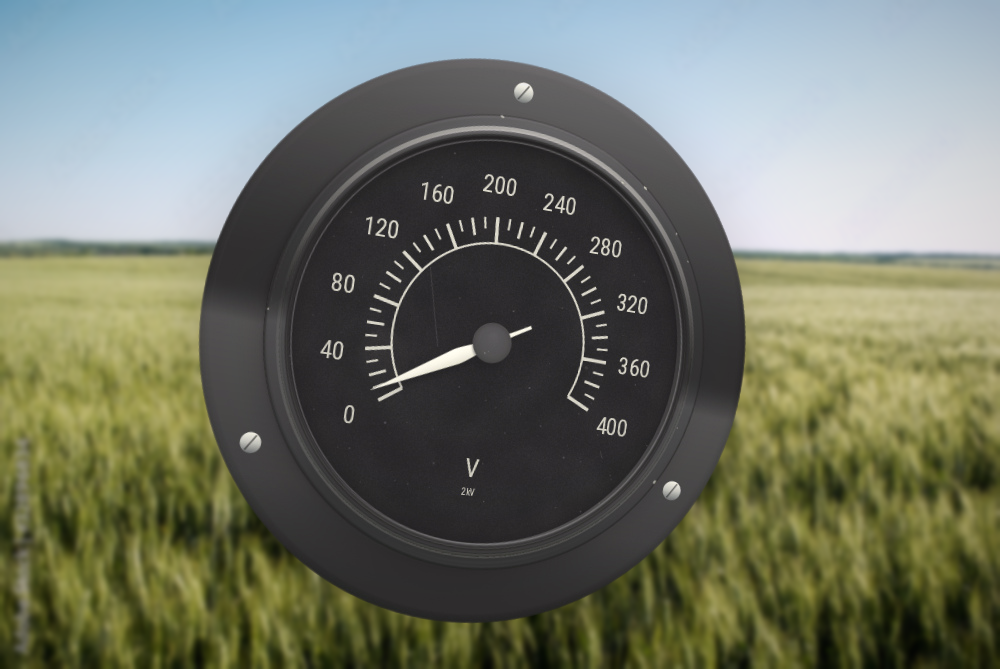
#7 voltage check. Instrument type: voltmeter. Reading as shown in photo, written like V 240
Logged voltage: V 10
